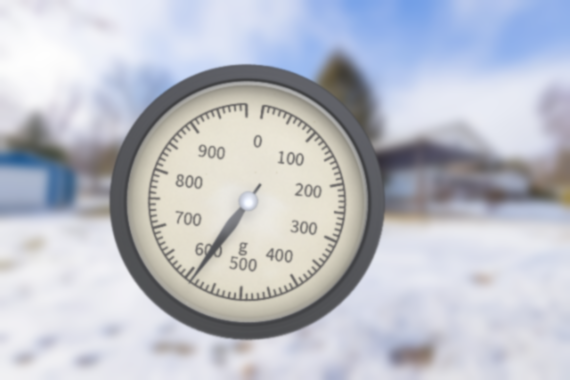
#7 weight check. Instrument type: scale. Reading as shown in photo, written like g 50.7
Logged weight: g 590
